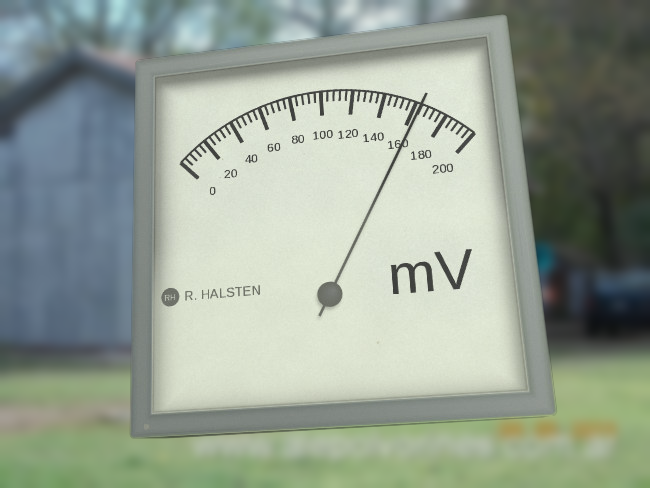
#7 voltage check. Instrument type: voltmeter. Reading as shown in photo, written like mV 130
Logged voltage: mV 164
